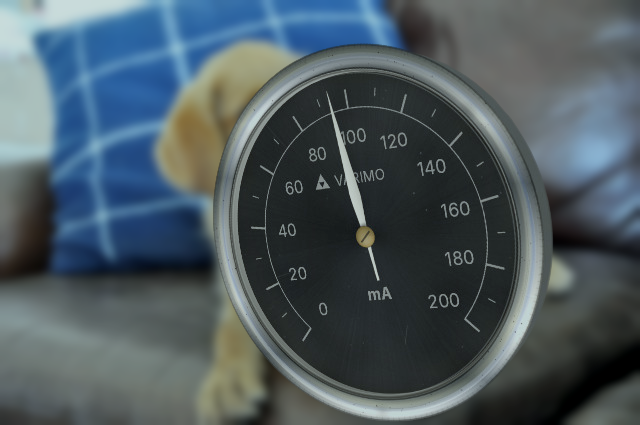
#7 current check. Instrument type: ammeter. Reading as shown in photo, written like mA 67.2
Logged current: mA 95
